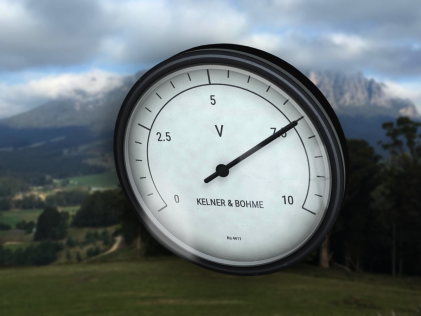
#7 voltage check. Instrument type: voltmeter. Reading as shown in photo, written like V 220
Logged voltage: V 7.5
